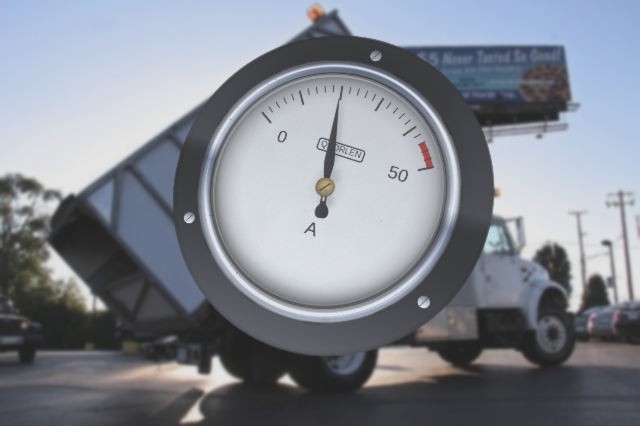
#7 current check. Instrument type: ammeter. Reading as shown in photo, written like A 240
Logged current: A 20
